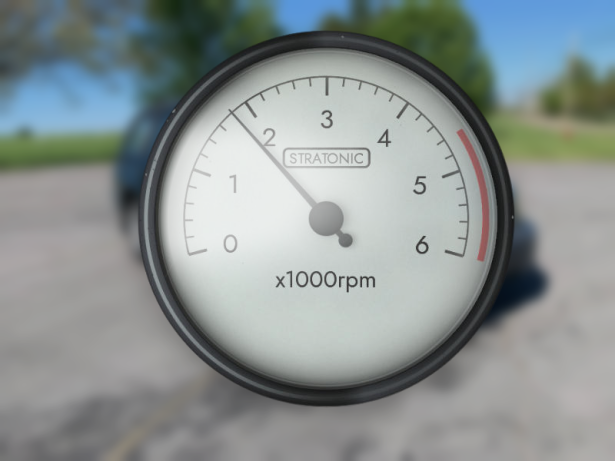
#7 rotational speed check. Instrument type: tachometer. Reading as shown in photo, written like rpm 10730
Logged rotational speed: rpm 1800
